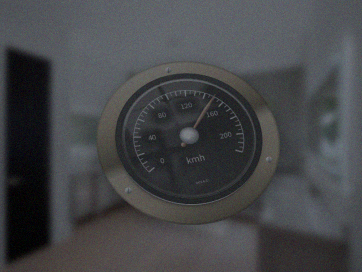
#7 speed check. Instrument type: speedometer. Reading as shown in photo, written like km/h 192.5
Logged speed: km/h 150
